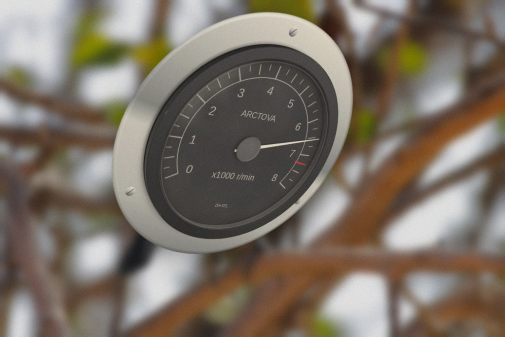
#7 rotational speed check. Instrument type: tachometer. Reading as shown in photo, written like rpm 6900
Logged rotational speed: rpm 6500
